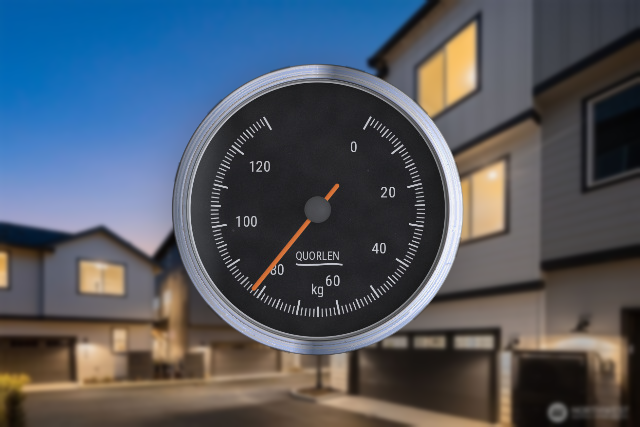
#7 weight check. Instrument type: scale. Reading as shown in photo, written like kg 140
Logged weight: kg 82
